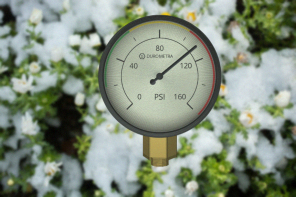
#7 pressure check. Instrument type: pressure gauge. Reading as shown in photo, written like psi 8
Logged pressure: psi 110
